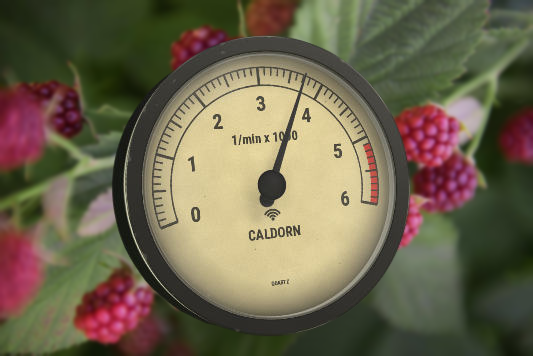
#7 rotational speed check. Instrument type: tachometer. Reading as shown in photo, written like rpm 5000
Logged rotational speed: rpm 3700
